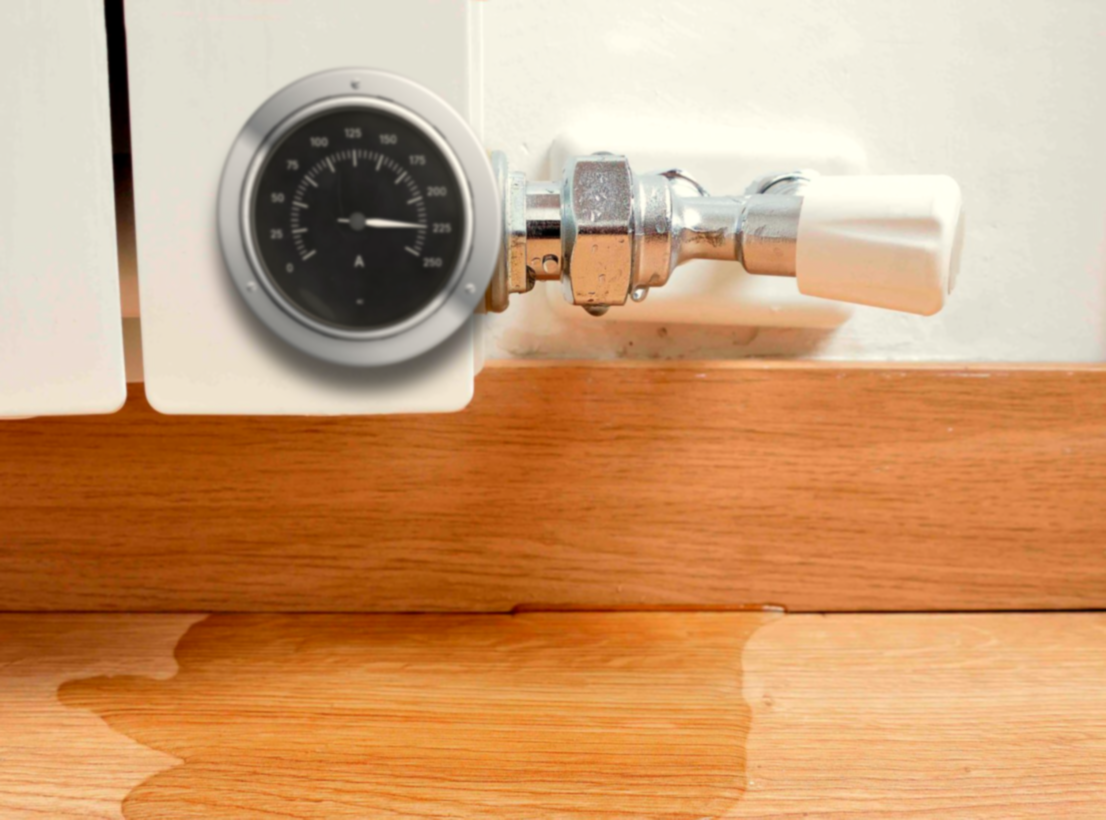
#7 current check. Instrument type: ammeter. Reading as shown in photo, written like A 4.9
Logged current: A 225
